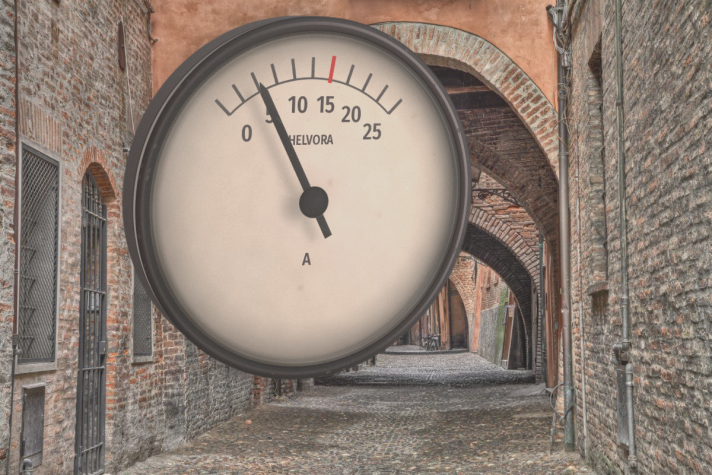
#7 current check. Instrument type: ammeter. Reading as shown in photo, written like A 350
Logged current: A 5
